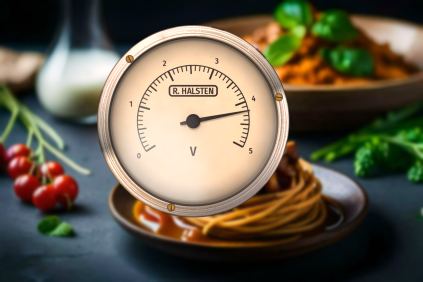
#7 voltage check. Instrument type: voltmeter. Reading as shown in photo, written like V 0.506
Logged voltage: V 4.2
